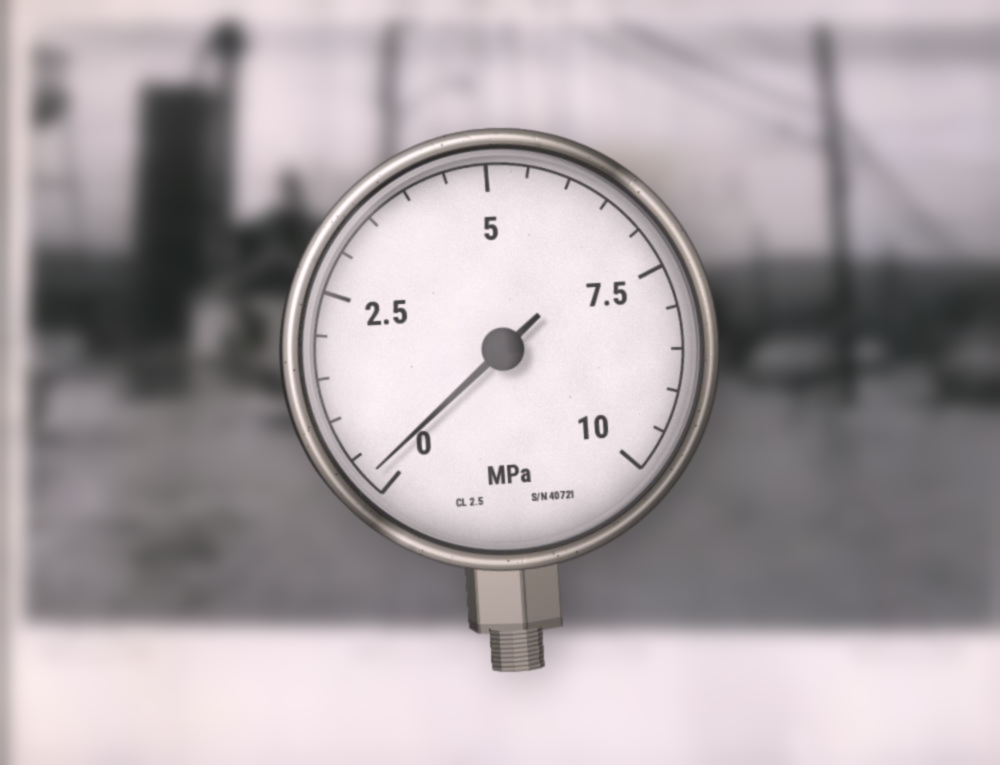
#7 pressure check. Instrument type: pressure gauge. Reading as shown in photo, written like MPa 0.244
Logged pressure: MPa 0.25
